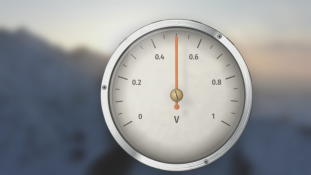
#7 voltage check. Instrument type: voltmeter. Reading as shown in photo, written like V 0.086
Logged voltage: V 0.5
